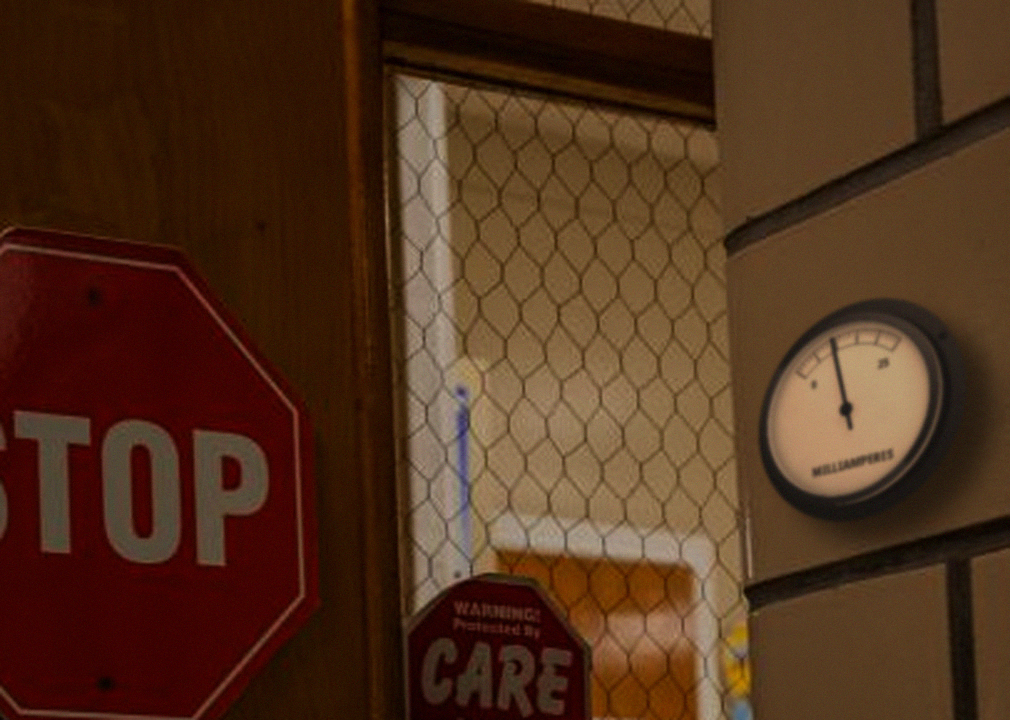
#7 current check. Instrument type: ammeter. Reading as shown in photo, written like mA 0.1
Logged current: mA 10
